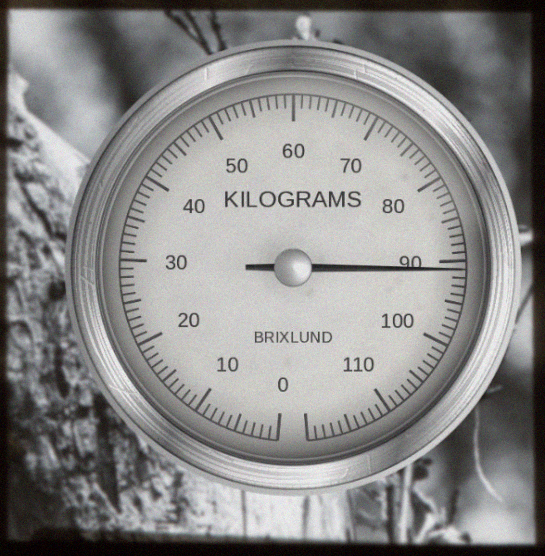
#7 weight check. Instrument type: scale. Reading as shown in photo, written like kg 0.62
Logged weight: kg 91
